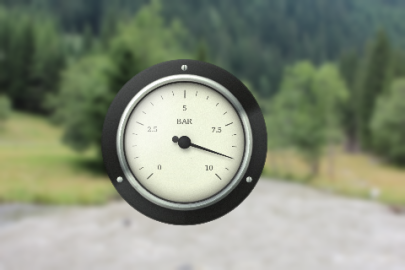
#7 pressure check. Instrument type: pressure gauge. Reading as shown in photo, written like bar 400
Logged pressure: bar 9
